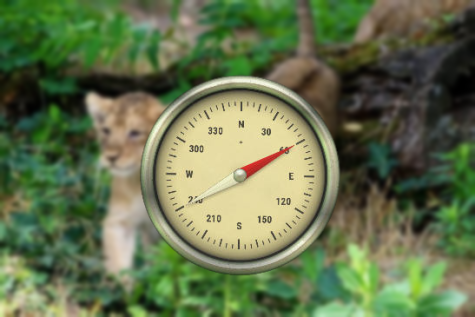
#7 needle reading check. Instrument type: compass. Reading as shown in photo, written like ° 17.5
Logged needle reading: ° 60
